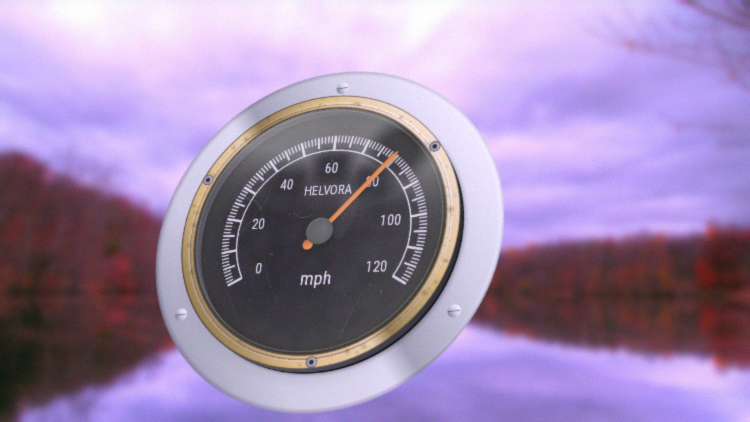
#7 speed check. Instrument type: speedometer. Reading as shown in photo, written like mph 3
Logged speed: mph 80
